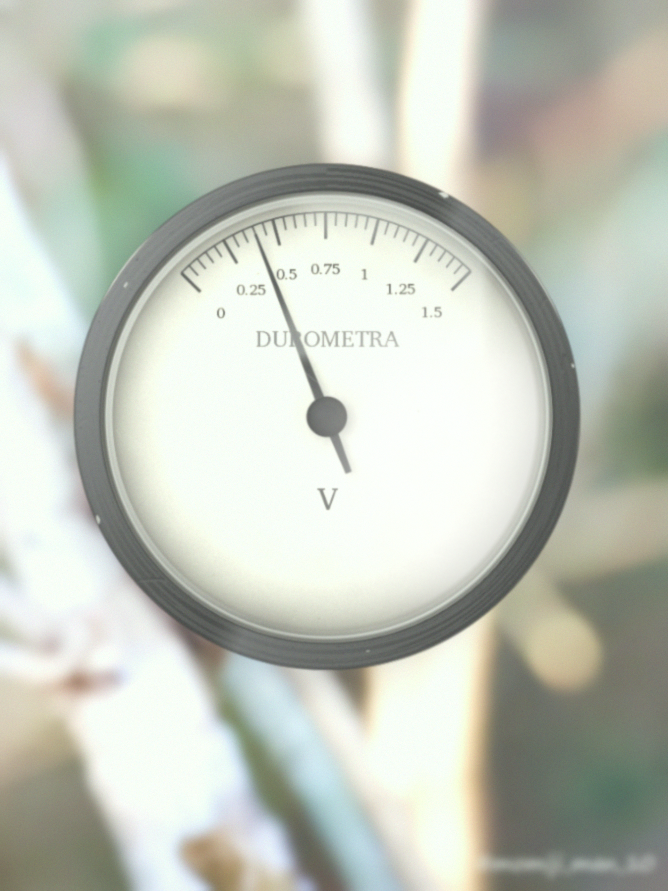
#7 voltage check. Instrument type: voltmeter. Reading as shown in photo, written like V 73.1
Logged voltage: V 0.4
